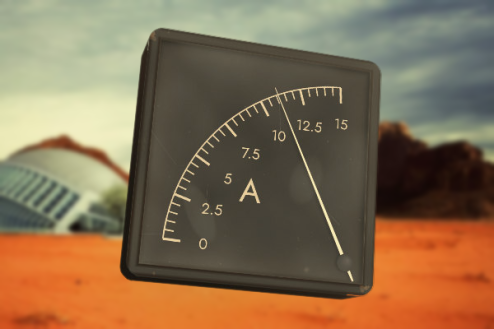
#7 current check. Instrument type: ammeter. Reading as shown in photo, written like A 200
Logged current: A 11
